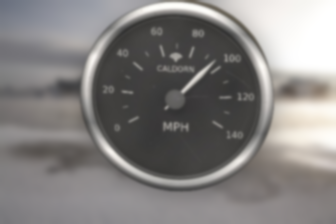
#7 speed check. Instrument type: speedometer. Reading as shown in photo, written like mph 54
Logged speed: mph 95
